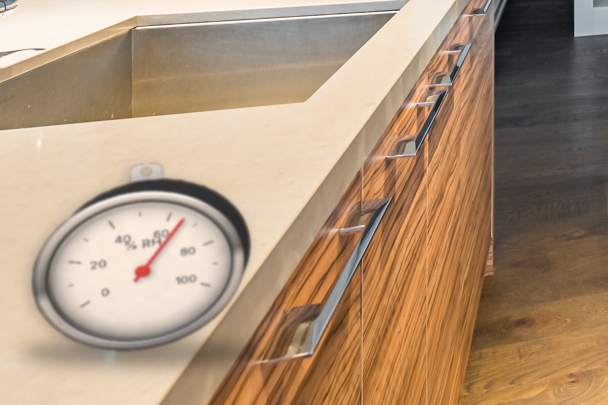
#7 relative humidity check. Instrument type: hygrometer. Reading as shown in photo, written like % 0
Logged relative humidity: % 65
